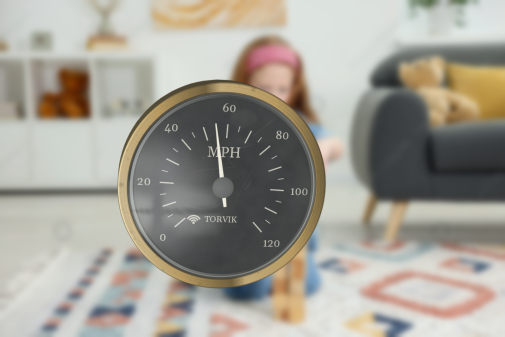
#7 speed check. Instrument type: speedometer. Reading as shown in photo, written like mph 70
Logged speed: mph 55
